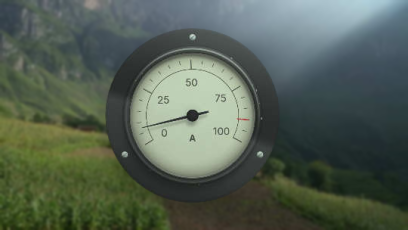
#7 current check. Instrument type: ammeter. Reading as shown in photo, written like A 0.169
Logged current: A 7.5
